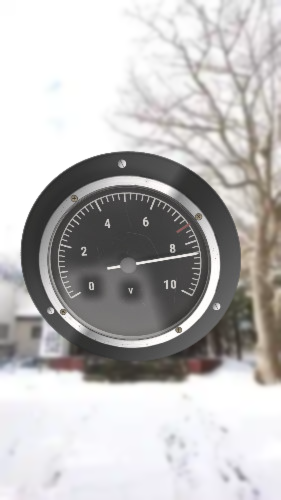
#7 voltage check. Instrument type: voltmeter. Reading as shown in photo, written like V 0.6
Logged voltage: V 8.4
